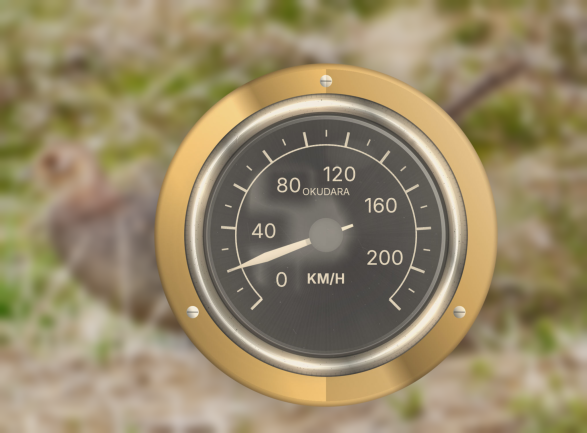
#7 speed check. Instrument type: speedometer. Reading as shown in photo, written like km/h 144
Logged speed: km/h 20
